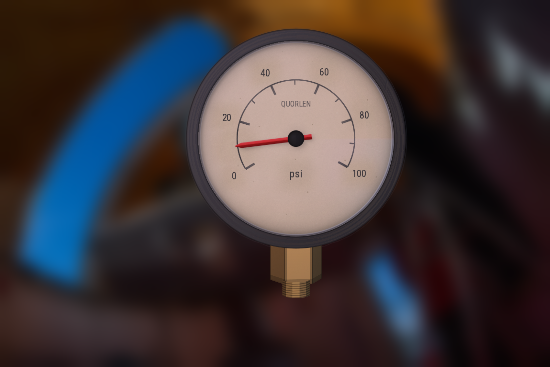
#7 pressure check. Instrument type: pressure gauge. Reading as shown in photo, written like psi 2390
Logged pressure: psi 10
